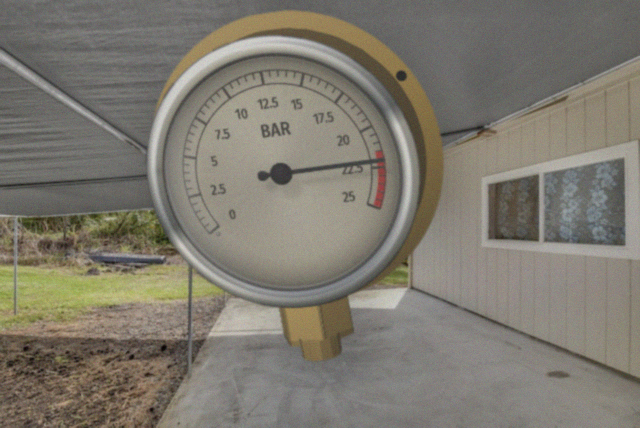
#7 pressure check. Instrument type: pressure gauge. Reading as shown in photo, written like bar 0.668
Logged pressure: bar 22
